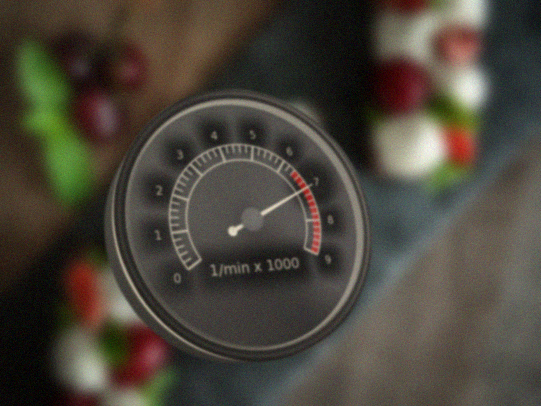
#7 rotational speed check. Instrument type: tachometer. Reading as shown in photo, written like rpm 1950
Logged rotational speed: rpm 7000
